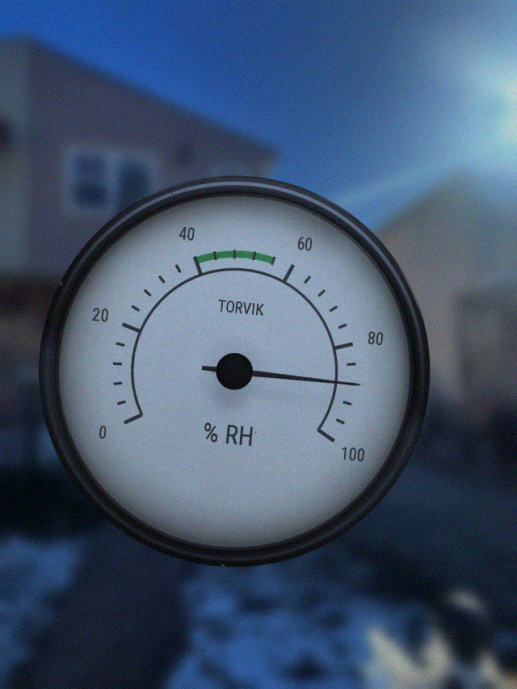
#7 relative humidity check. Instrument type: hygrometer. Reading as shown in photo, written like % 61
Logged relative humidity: % 88
